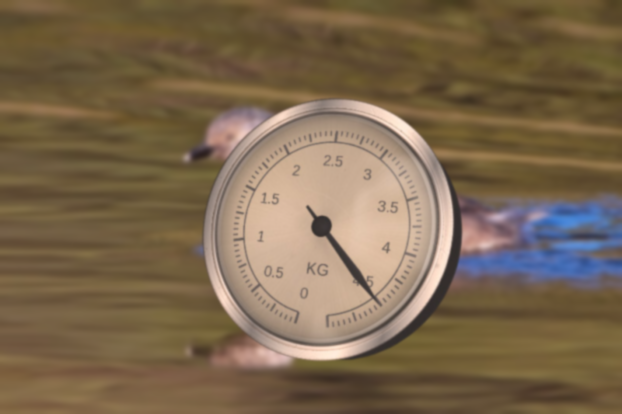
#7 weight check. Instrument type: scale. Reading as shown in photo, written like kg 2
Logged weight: kg 4.5
